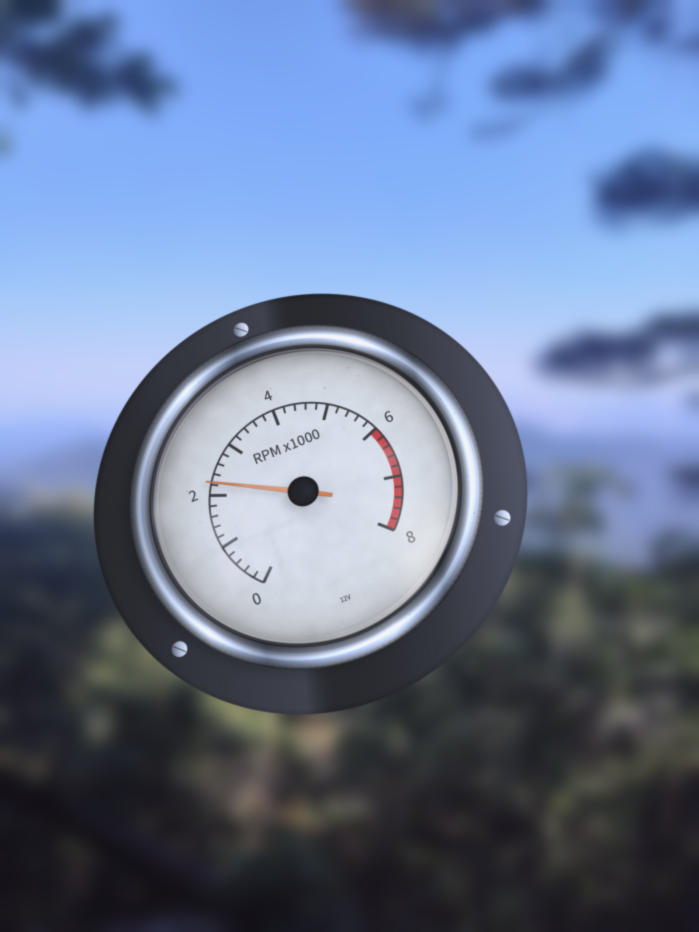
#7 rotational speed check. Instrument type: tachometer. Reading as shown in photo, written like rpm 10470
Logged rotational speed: rpm 2200
